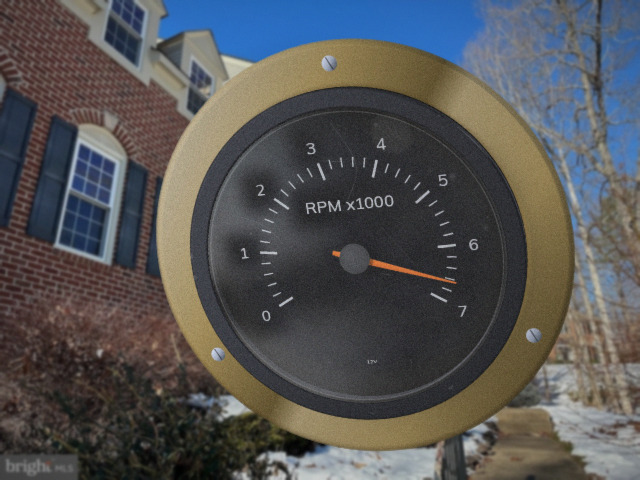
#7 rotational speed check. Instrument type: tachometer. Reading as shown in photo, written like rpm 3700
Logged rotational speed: rpm 6600
